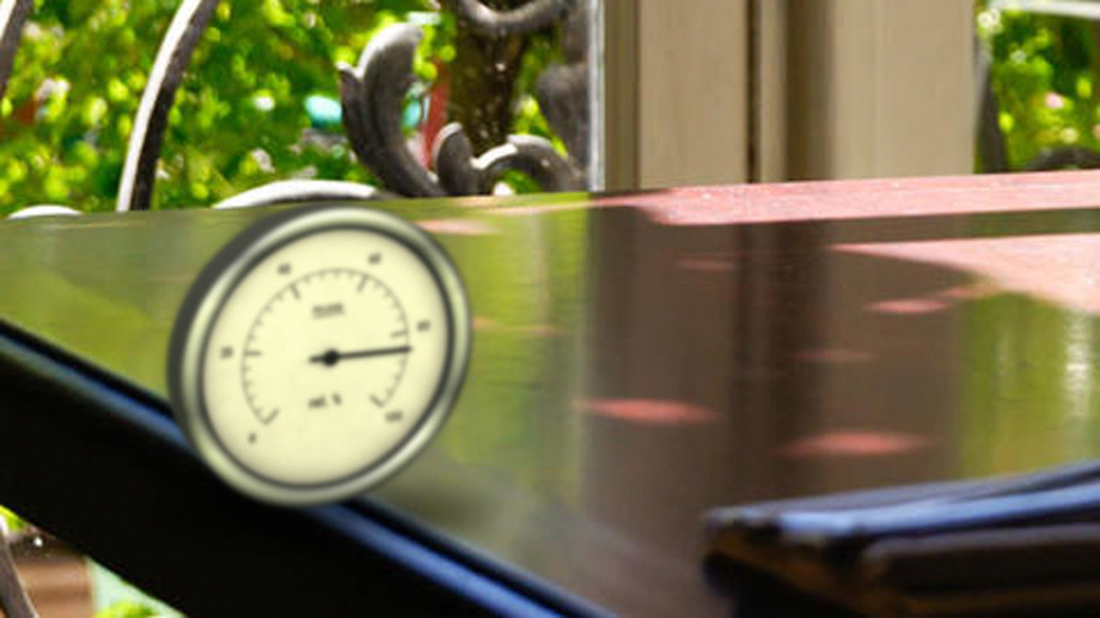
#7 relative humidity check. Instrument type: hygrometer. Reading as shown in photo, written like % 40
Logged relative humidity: % 84
